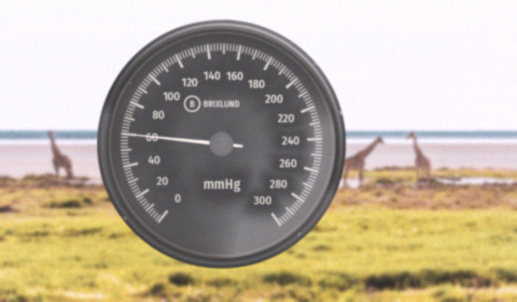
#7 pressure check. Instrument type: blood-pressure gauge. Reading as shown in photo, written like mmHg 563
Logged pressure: mmHg 60
